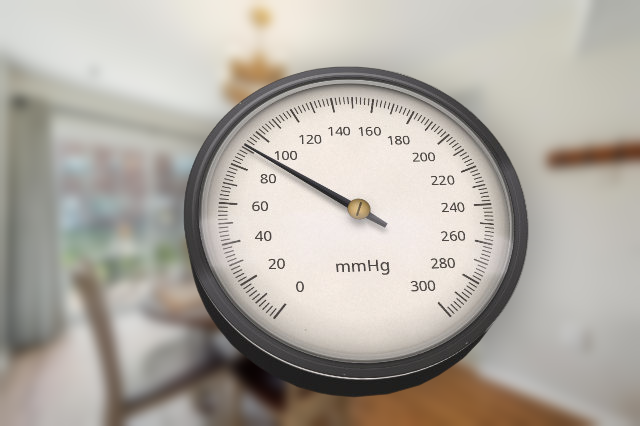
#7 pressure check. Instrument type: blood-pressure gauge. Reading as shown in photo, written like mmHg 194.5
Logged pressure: mmHg 90
